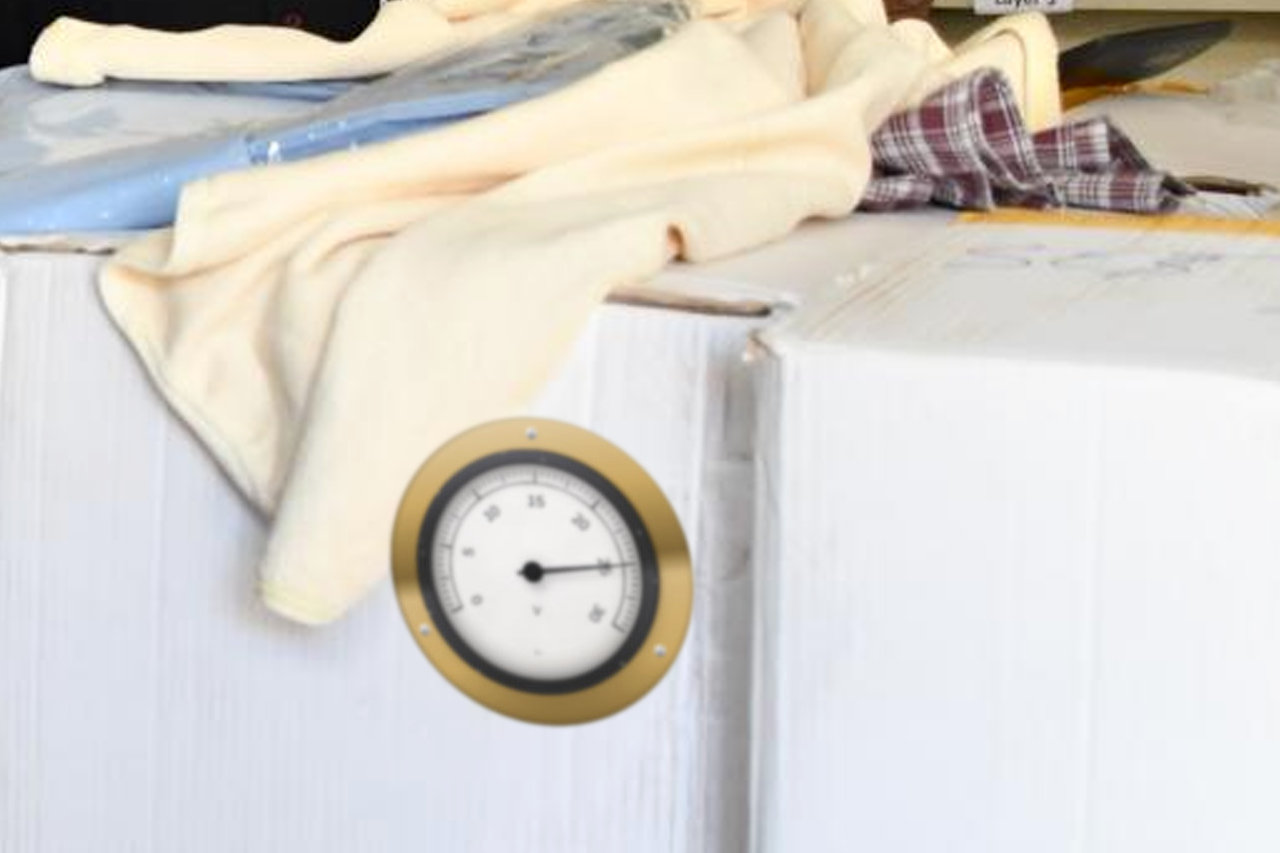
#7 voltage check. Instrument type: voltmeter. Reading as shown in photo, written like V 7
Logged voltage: V 25
